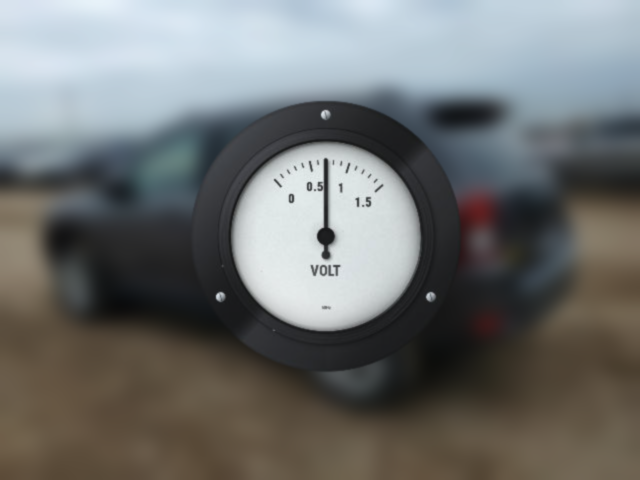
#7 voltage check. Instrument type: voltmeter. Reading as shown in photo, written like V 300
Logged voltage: V 0.7
